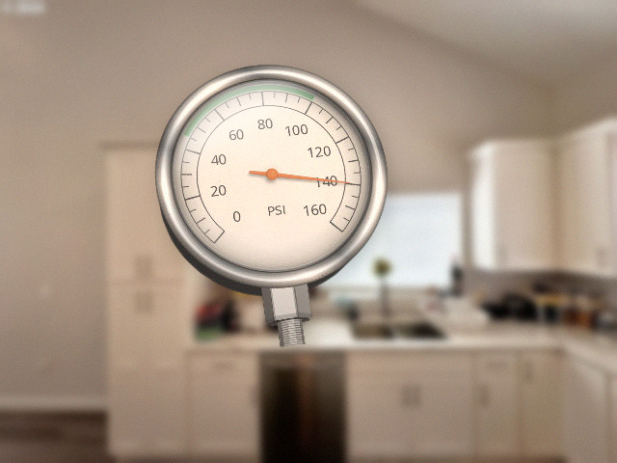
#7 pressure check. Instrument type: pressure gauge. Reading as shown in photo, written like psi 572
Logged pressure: psi 140
